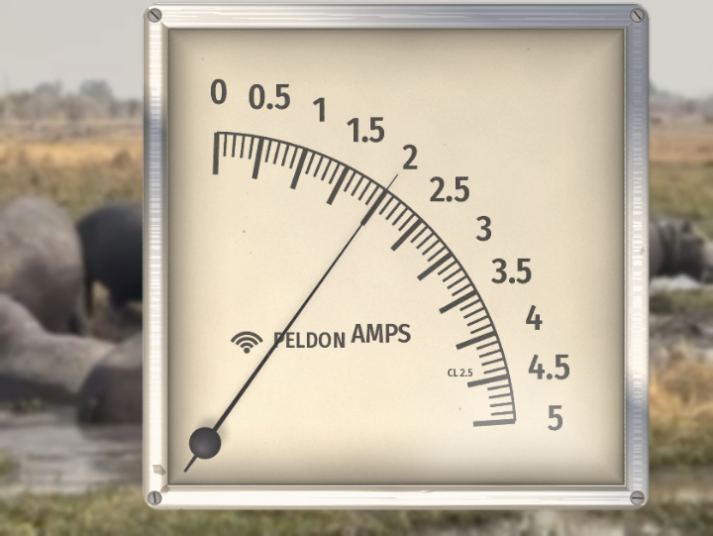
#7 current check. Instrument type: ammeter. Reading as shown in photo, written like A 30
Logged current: A 2
